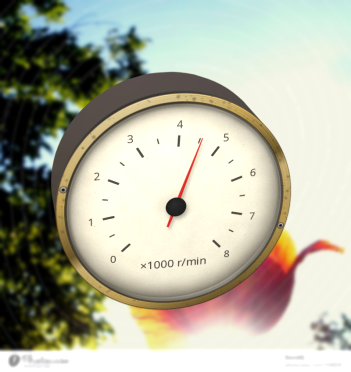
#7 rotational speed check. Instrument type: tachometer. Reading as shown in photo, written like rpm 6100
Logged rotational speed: rpm 4500
